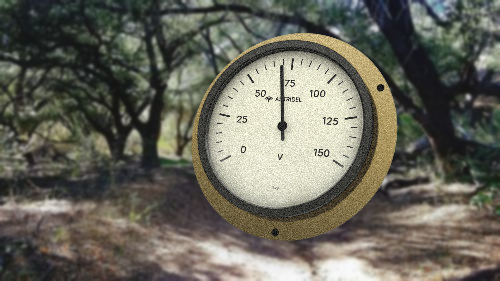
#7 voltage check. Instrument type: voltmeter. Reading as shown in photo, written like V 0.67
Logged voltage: V 70
